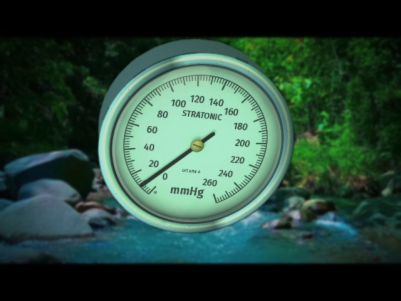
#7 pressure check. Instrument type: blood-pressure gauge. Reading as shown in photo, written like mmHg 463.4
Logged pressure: mmHg 10
